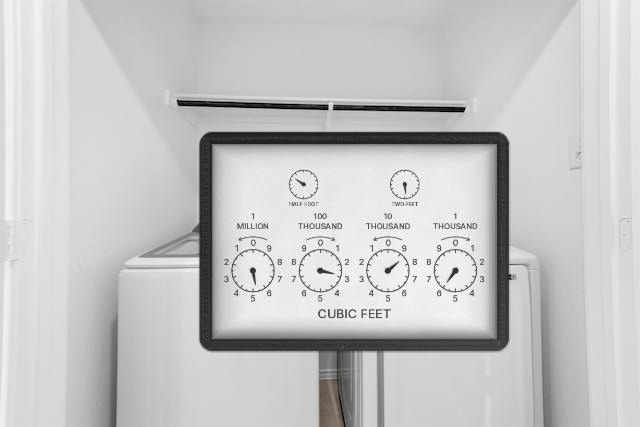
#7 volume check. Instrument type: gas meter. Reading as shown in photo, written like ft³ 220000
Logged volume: ft³ 528600
